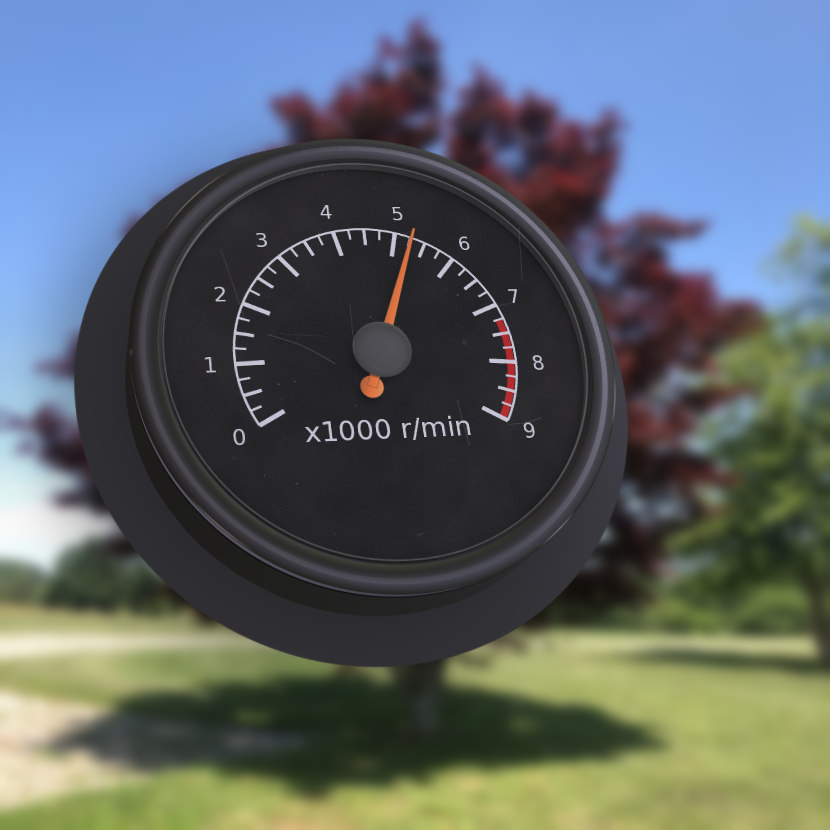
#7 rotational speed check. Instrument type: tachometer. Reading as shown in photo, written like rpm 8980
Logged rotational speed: rpm 5250
